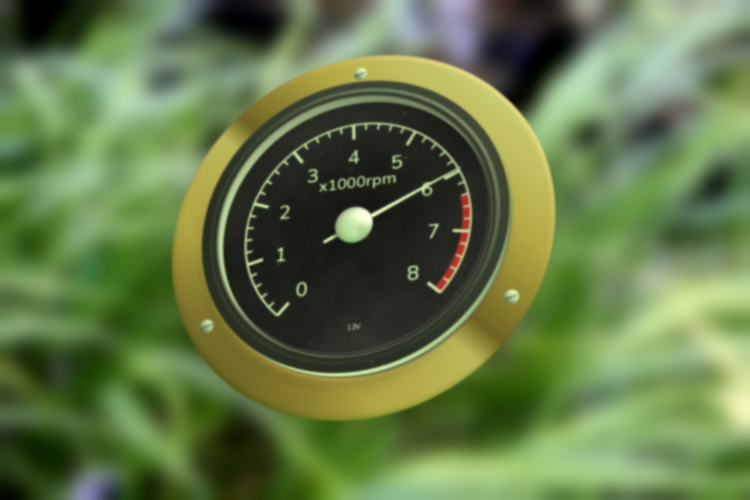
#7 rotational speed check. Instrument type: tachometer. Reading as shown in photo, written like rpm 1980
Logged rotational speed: rpm 6000
